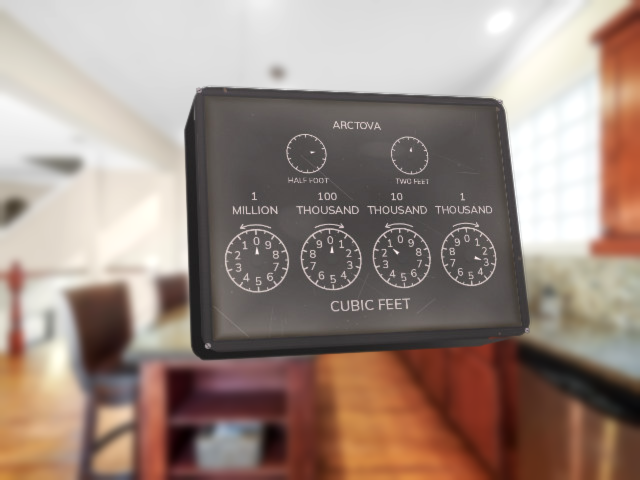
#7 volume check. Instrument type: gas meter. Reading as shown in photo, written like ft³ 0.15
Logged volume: ft³ 1300
